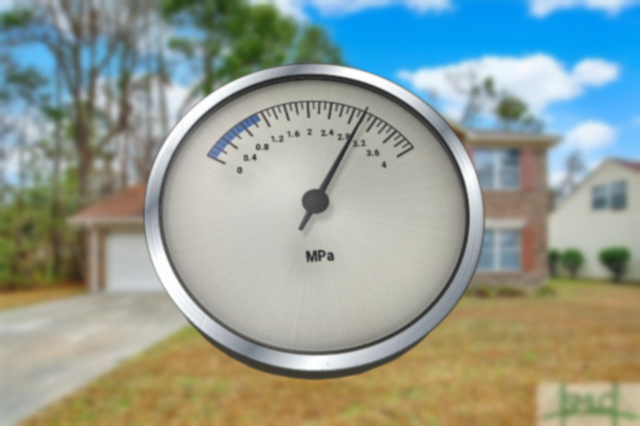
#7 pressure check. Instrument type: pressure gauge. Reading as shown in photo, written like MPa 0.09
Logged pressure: MPa 3
